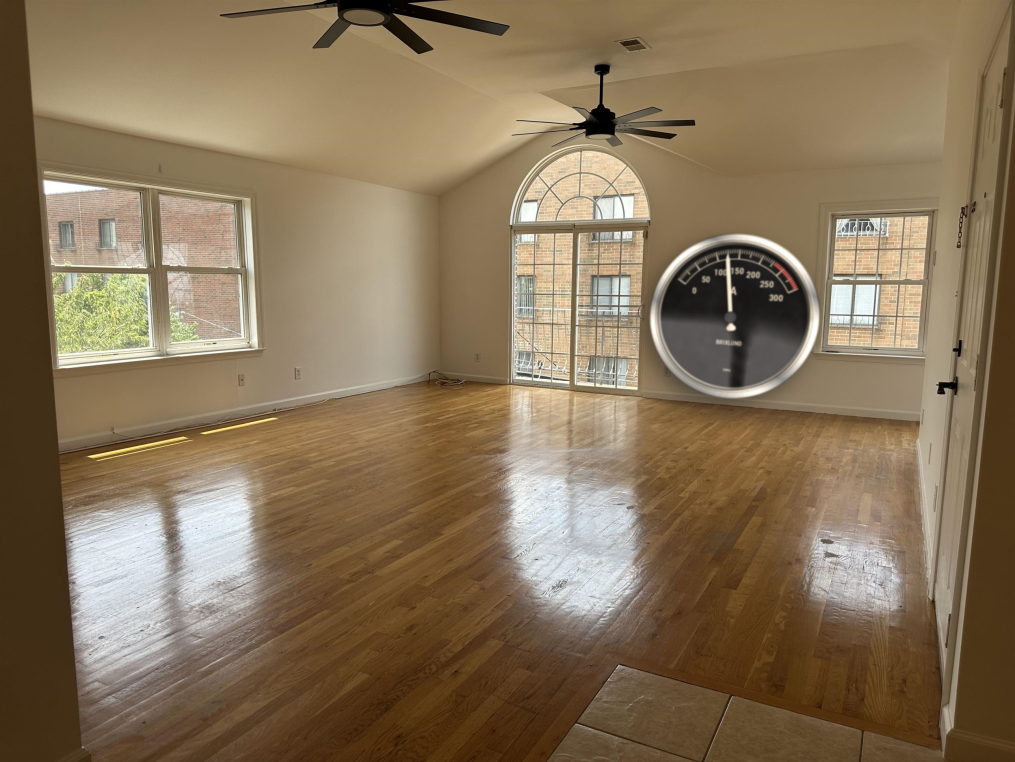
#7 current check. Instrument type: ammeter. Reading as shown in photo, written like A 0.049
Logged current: A 125
